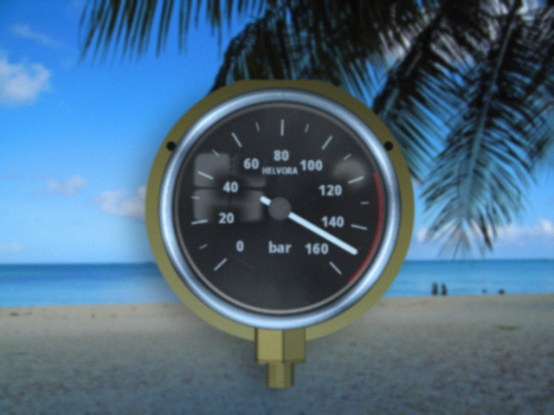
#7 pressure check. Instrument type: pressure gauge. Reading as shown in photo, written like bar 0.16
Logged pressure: bar 150
